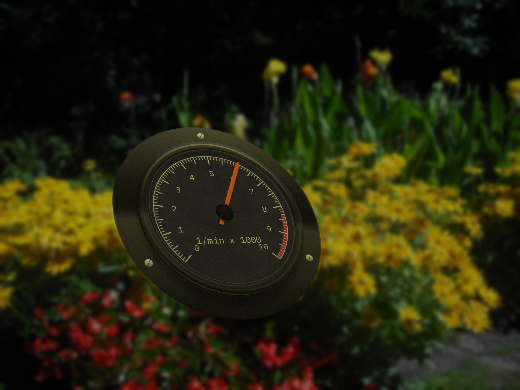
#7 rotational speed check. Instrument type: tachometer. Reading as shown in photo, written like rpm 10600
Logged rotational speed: rpm 6000
